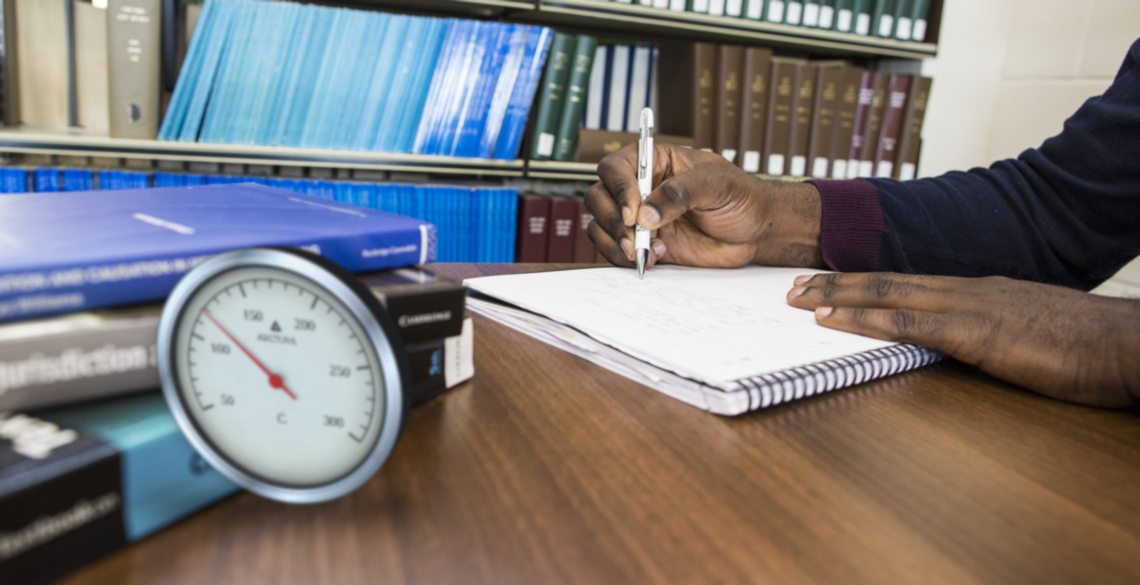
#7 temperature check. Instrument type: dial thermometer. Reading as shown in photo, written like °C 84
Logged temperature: °C 120
